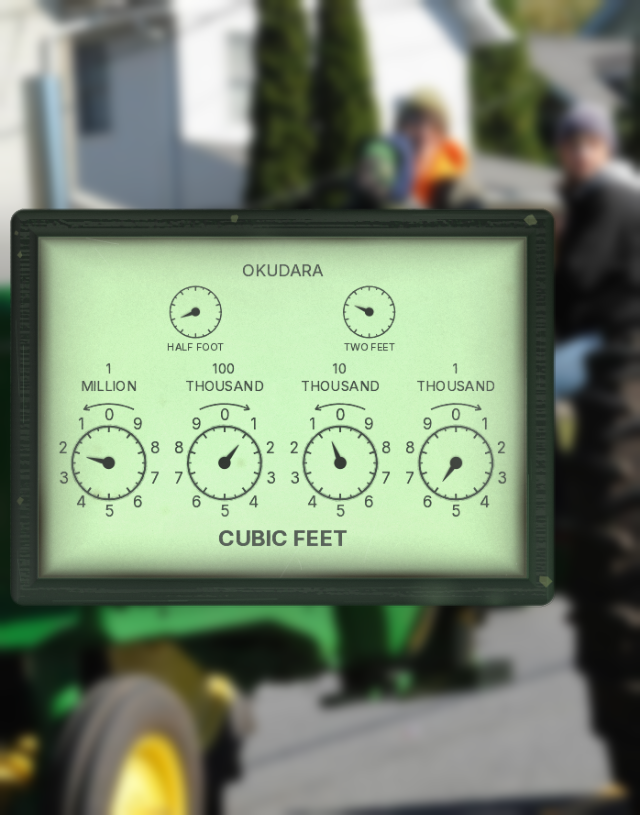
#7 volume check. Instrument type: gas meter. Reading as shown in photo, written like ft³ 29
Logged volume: ft³ 210600
